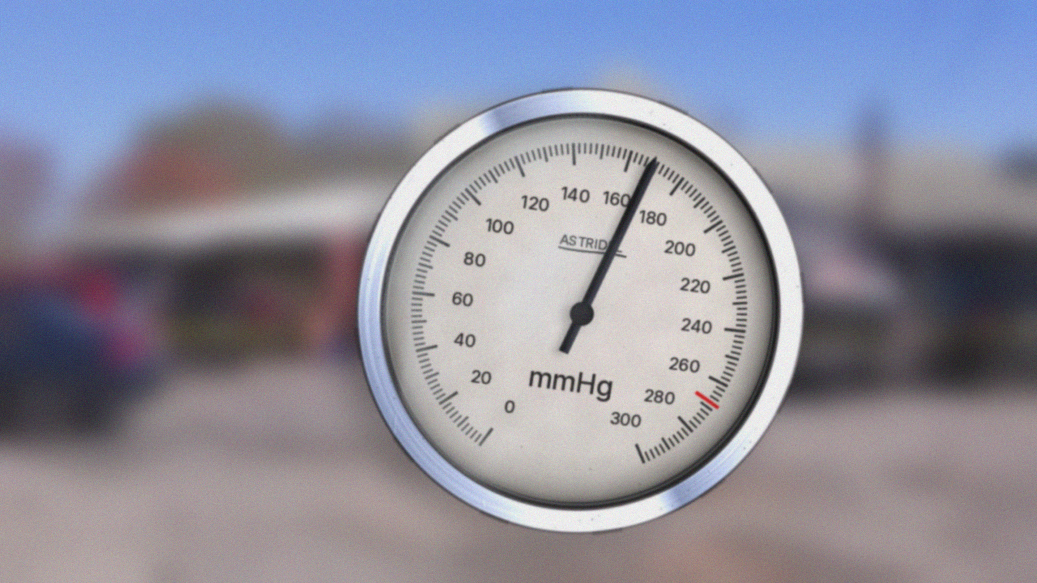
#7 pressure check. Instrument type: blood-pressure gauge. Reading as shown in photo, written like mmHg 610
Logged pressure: mmHg 168
